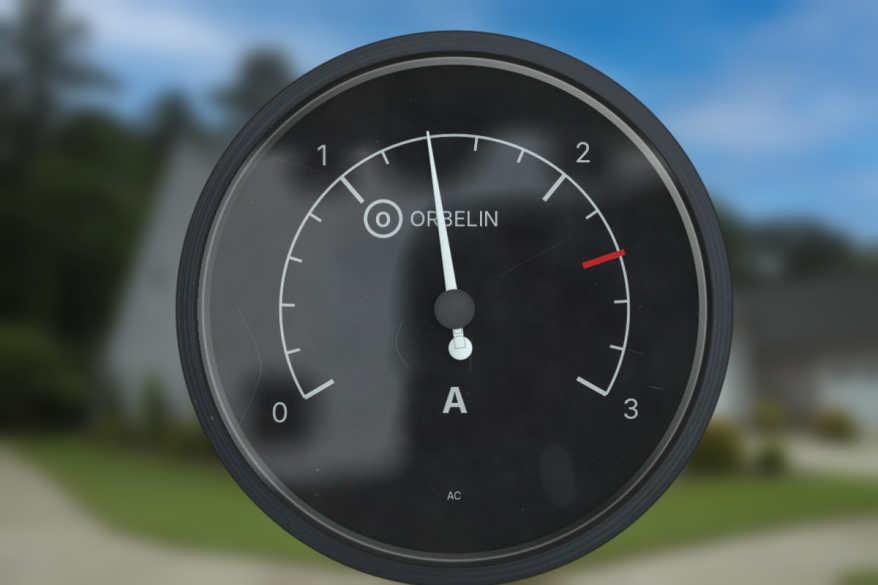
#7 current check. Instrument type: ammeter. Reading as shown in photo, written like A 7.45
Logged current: A 1.4
